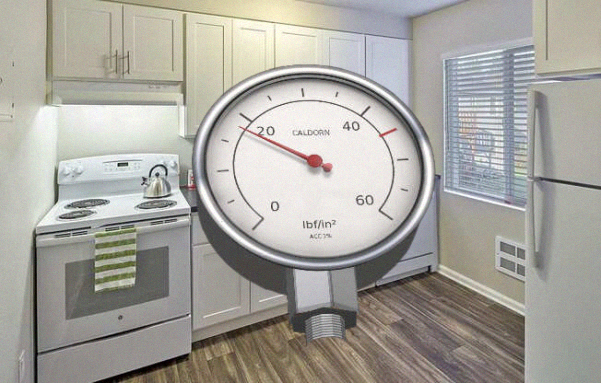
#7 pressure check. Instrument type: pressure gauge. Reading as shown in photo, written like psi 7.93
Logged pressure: psi 17.5
